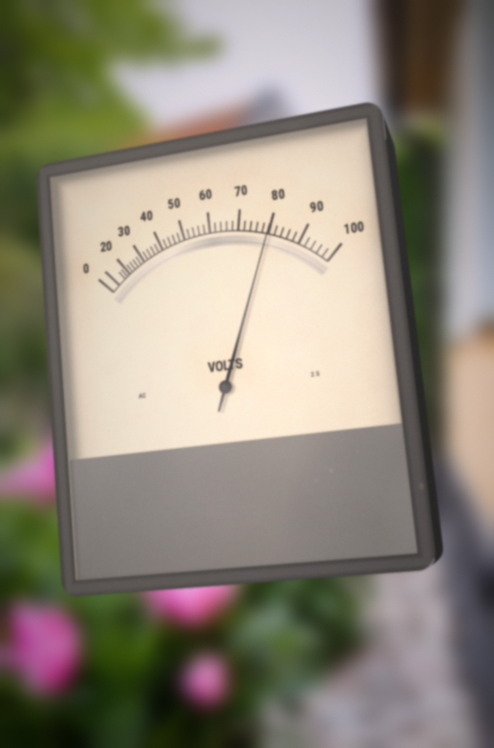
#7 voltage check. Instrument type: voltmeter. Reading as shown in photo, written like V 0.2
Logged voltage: V 80
